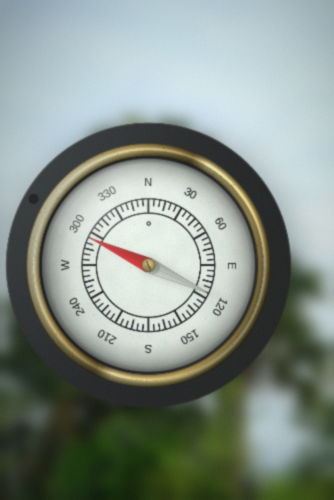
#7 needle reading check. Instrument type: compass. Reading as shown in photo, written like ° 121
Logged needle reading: ° 295
